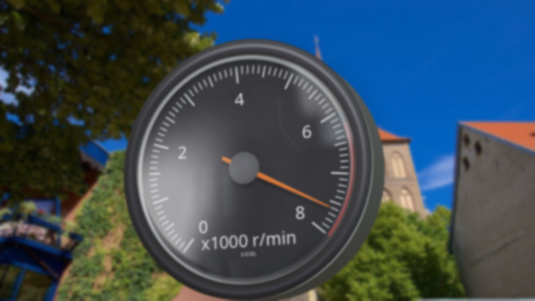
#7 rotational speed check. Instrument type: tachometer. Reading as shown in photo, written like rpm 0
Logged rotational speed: rpm 7600
